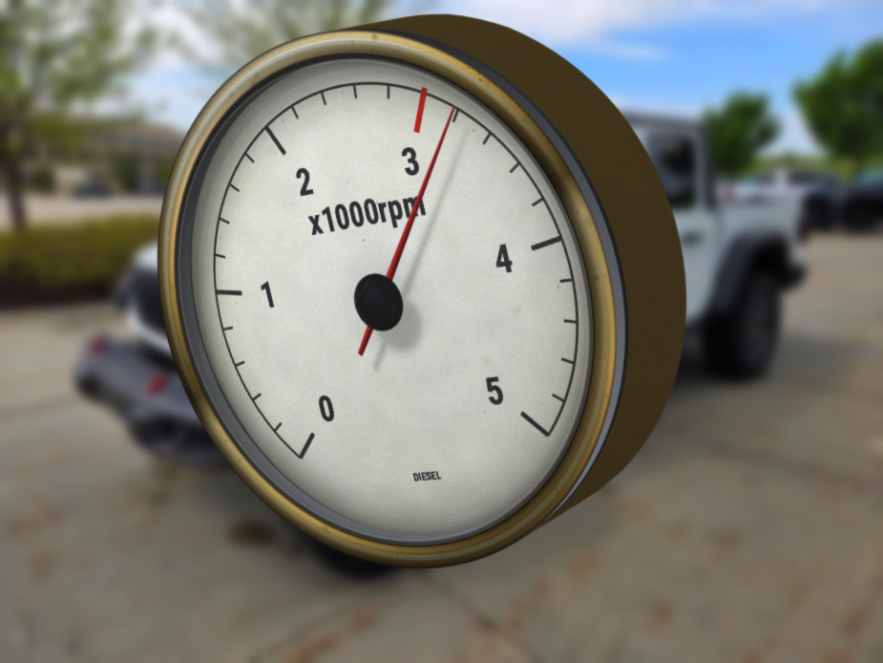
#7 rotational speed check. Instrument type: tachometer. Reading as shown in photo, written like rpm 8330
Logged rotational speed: rpm 3200
